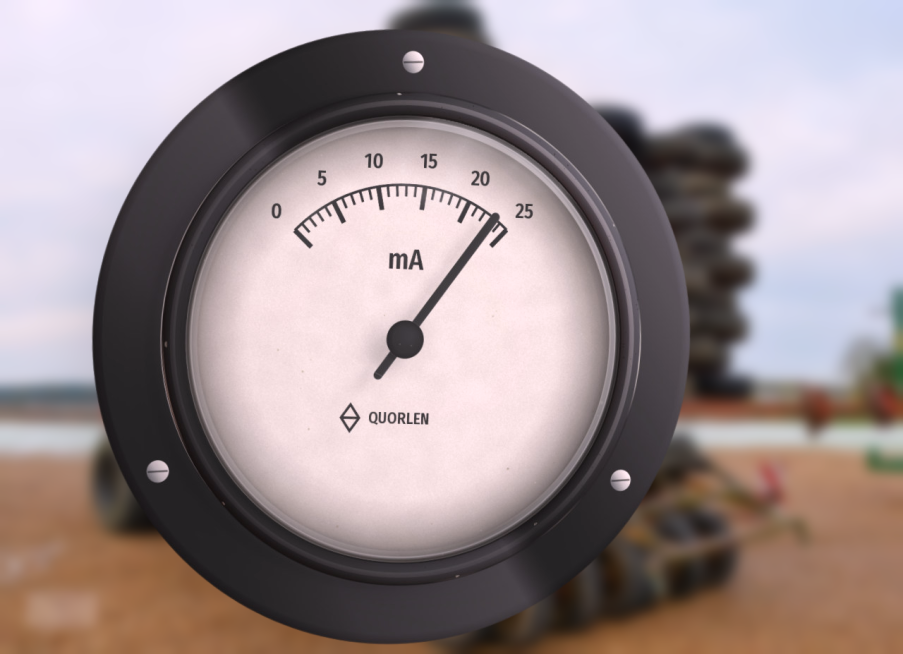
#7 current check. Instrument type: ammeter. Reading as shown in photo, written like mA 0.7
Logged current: mA 23
